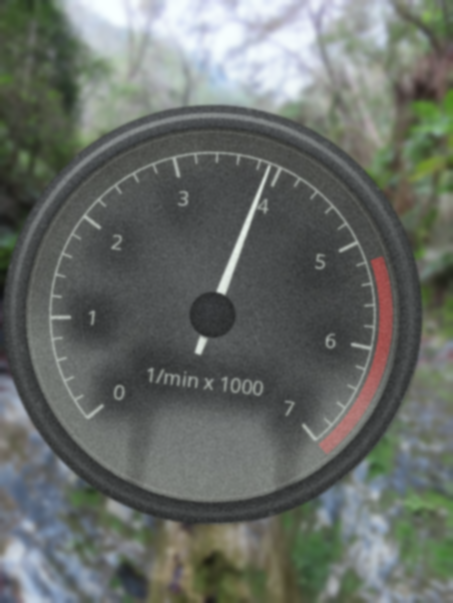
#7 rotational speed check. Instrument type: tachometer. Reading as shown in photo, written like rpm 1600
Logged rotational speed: rpm 3900
